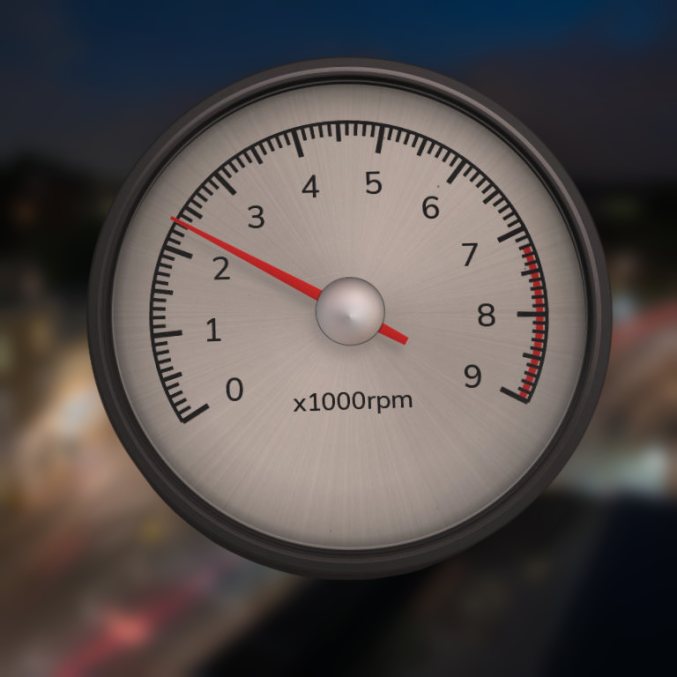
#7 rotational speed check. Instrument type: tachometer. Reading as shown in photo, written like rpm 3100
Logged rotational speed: rpm 2300
